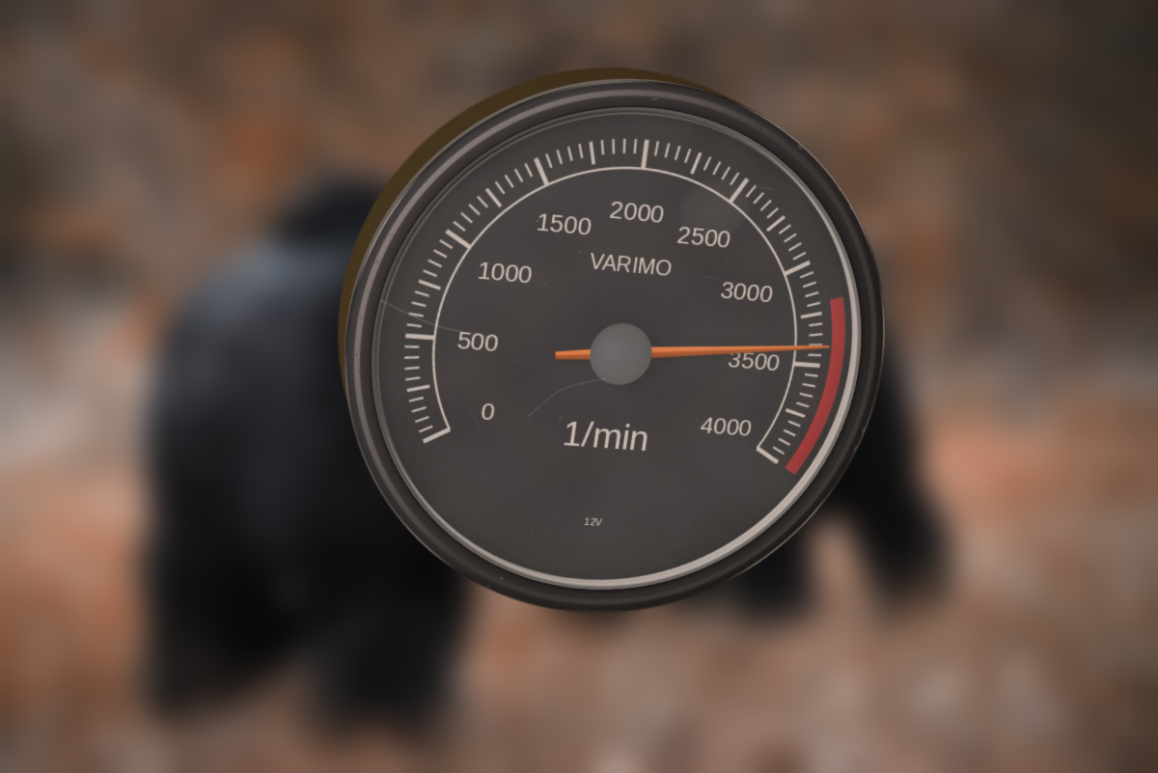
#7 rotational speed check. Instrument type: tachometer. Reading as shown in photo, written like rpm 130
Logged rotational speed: rpm 3400
